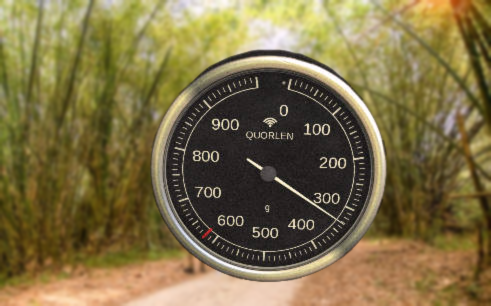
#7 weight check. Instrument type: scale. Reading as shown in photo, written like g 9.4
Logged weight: g 330
